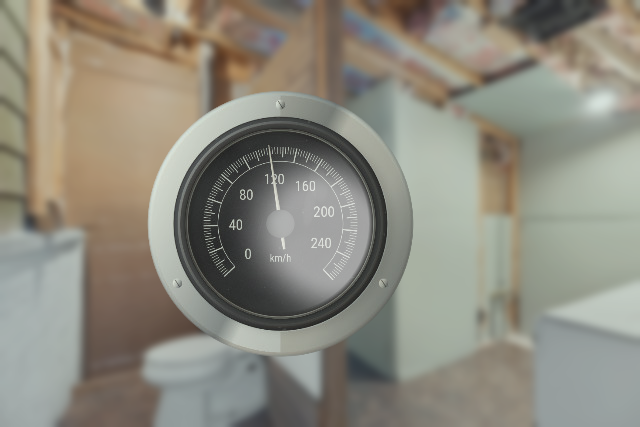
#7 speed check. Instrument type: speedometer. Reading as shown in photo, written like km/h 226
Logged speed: km/h 120
